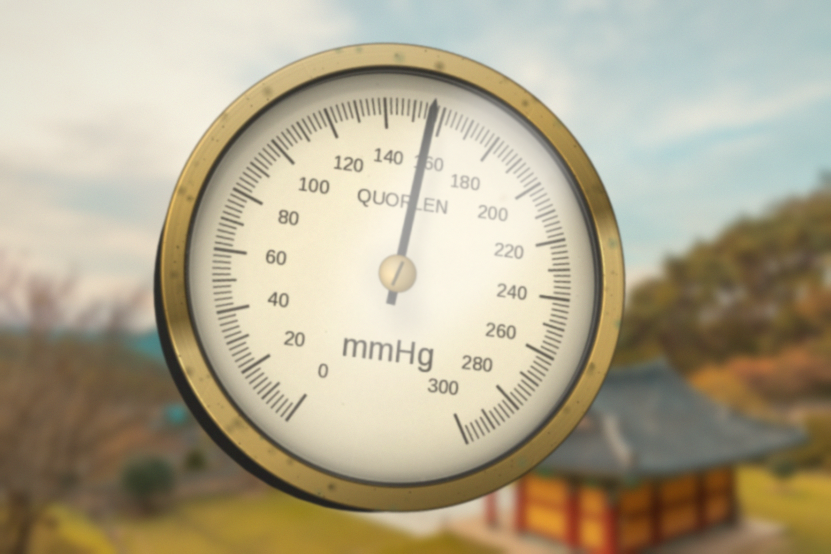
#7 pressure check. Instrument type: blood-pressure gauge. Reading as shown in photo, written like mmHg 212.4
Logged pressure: mmHg 156
